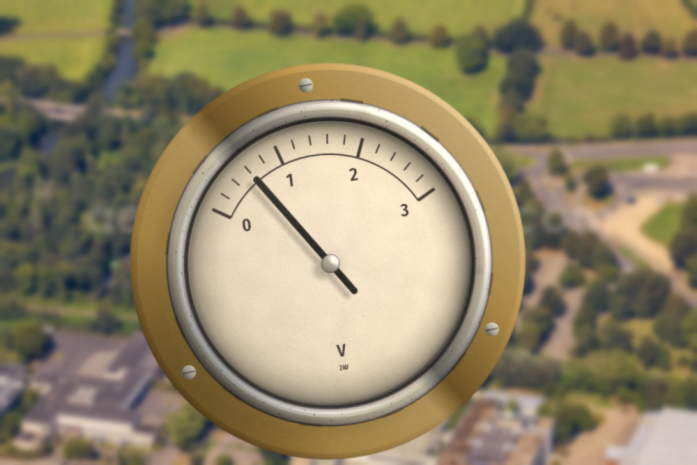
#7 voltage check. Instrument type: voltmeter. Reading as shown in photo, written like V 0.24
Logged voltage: V 0.6
